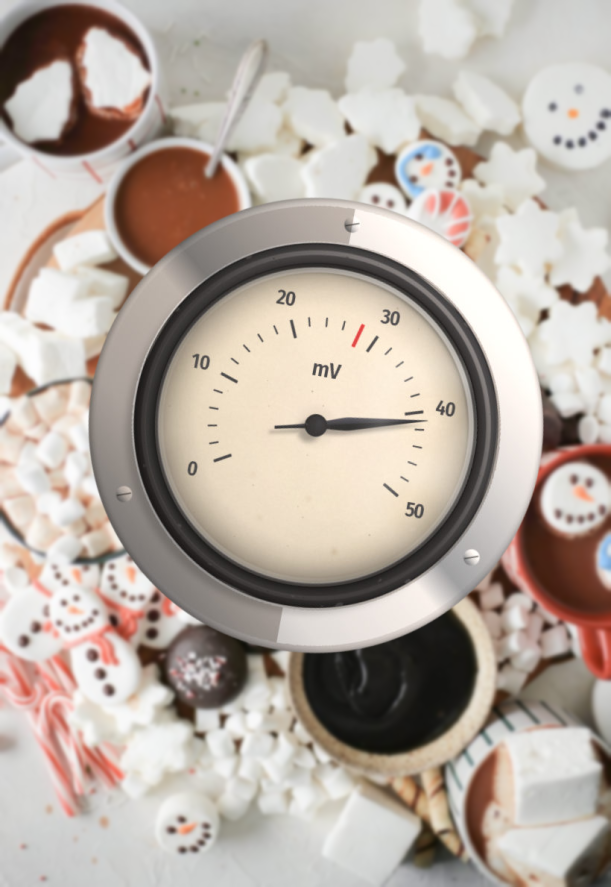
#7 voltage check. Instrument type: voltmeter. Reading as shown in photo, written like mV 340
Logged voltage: mV 41
